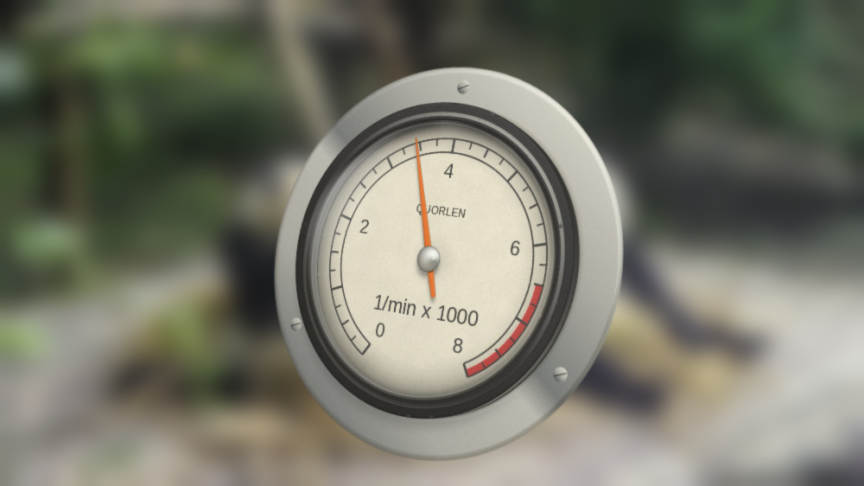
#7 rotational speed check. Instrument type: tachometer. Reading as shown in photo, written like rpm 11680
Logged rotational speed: rpm 3500
